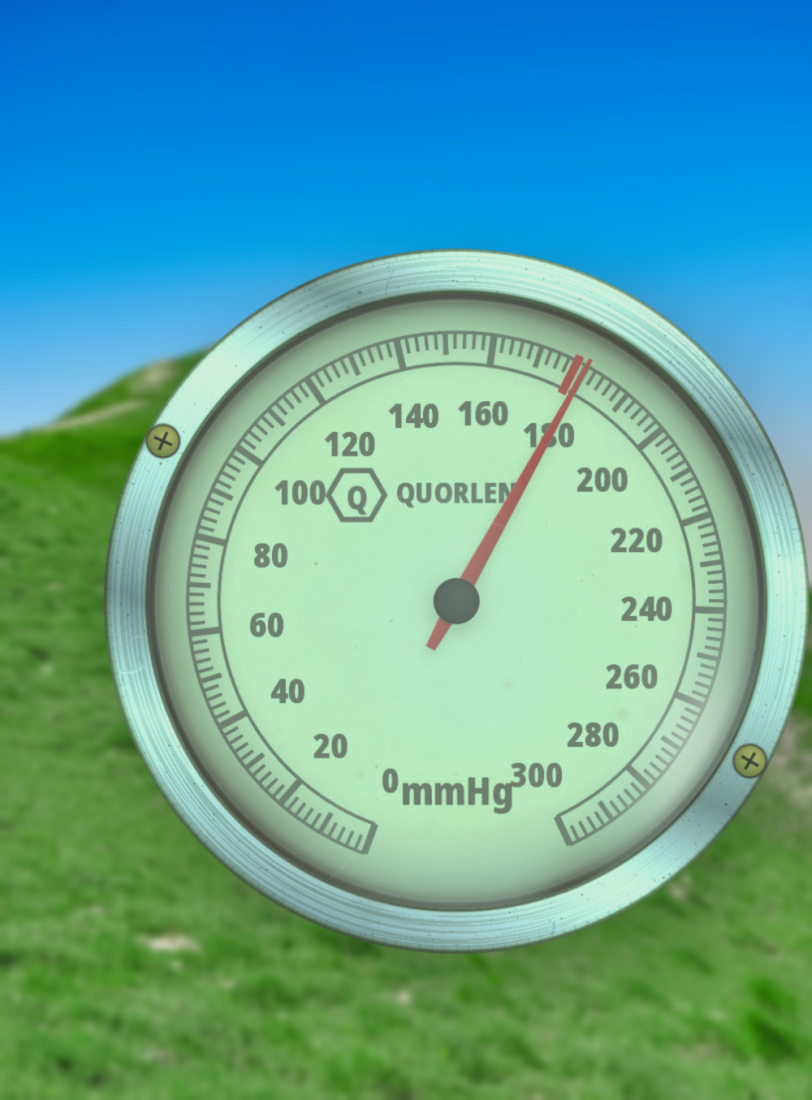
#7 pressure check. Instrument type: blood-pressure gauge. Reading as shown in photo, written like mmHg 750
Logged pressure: mmHg 180
